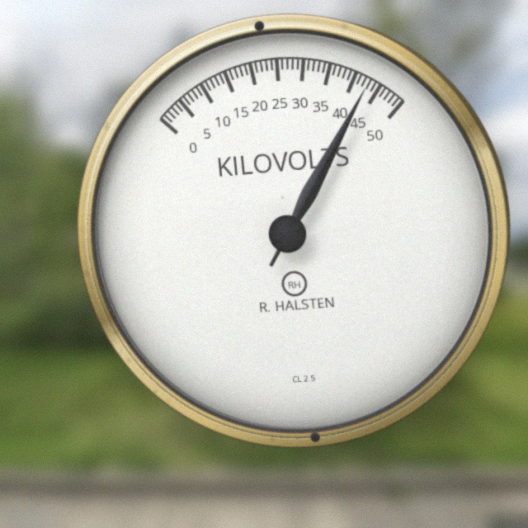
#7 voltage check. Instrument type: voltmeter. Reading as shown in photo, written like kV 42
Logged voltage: kV 43
